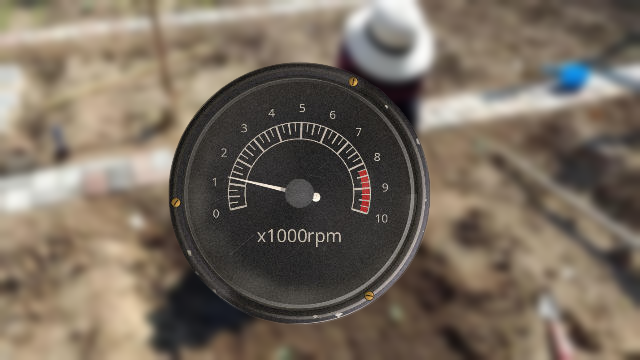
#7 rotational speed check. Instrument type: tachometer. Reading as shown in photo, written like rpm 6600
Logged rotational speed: rpm 1250
